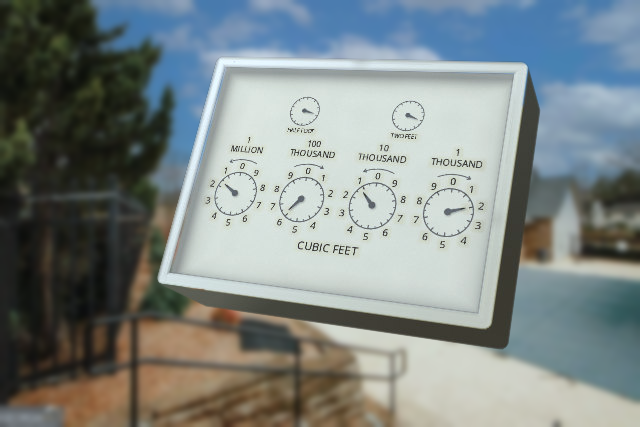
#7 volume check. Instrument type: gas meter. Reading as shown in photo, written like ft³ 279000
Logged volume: ft³ 161200
